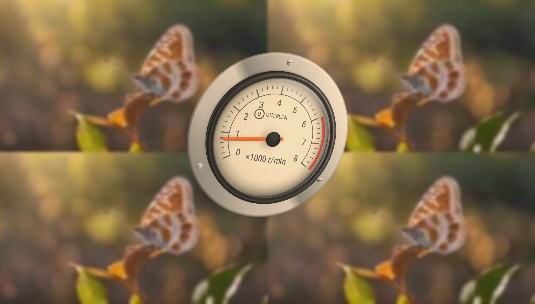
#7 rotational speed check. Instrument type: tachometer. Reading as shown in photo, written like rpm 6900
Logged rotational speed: rpm 800
